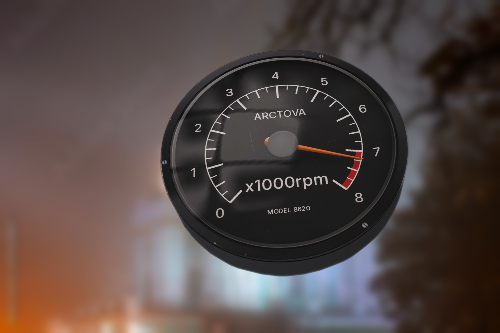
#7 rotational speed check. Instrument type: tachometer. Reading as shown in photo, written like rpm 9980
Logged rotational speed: rpm 7250
